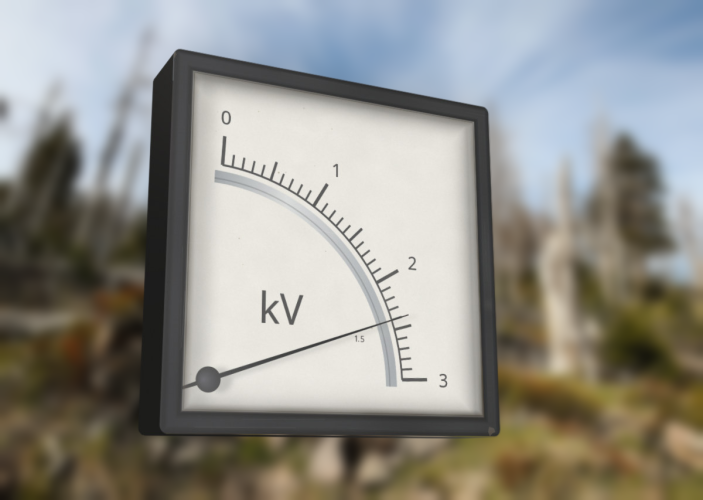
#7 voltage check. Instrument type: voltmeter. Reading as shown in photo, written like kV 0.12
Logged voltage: kV 2.4
